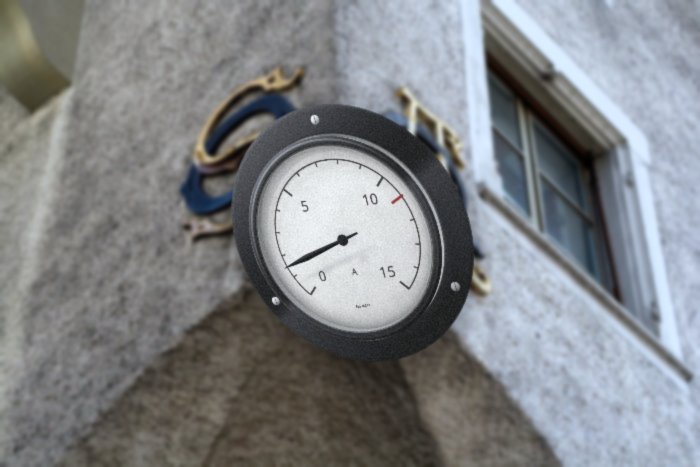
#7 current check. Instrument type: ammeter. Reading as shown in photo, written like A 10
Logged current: A 1.5
